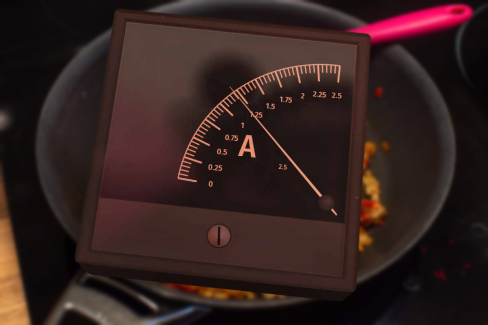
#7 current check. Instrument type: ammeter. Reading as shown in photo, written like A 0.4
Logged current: A 1.2
